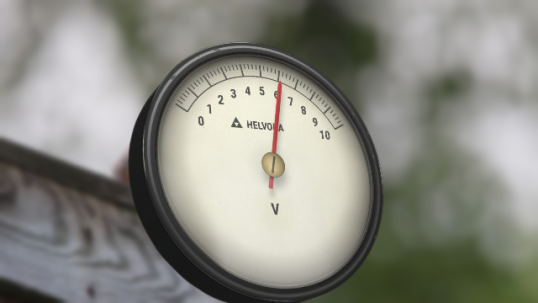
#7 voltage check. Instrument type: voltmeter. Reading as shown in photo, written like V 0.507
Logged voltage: V 6
